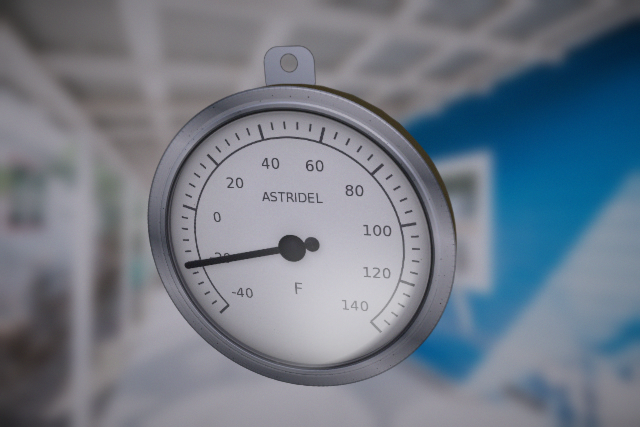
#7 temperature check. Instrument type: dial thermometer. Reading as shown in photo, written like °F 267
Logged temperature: °F -20
